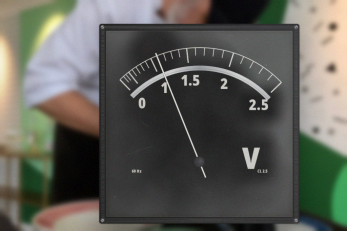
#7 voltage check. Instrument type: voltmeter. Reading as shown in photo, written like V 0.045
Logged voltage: V 1.1
